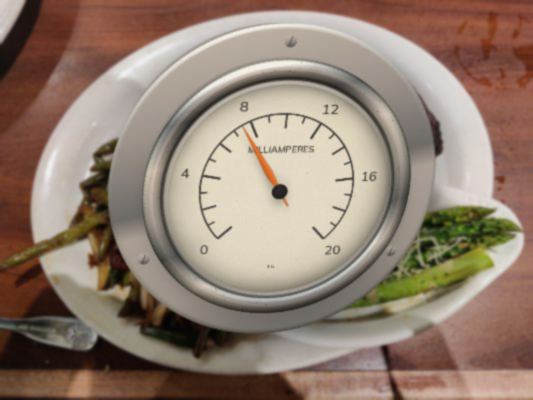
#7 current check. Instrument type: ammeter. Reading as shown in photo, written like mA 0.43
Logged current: mA 7.5
